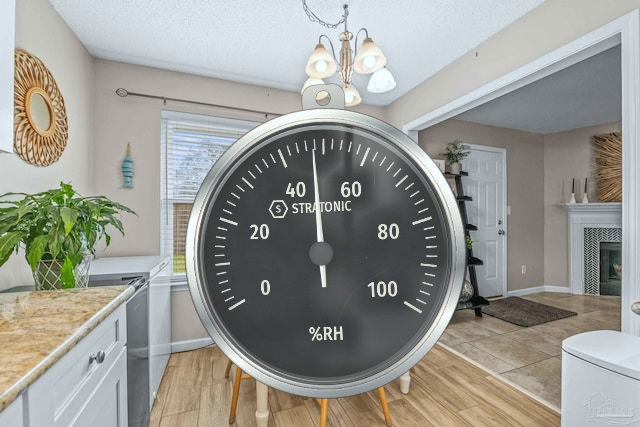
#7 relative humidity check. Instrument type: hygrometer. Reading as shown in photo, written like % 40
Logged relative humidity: % 48
